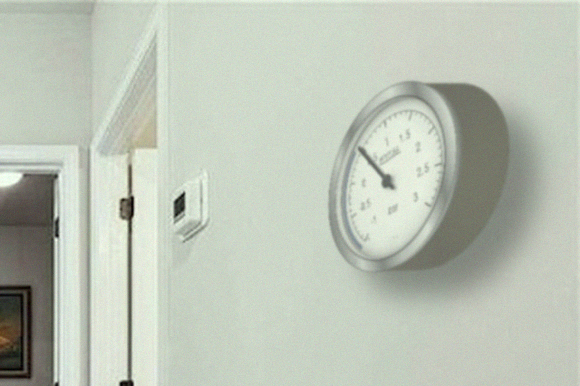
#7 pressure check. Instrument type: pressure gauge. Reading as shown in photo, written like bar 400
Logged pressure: bar 0.5
